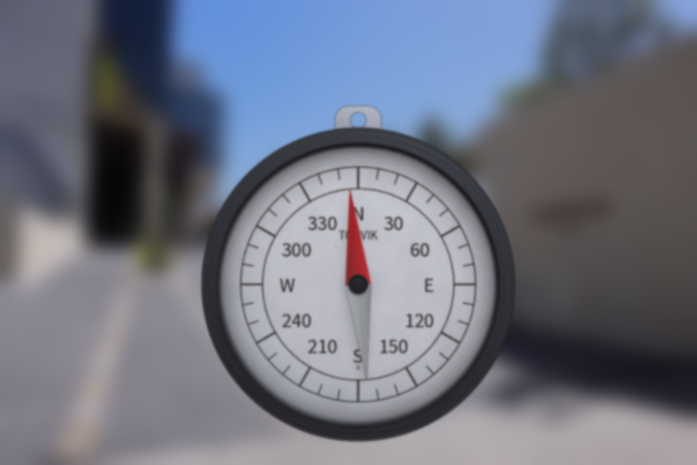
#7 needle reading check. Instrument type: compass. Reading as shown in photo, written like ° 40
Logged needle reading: ° 355
